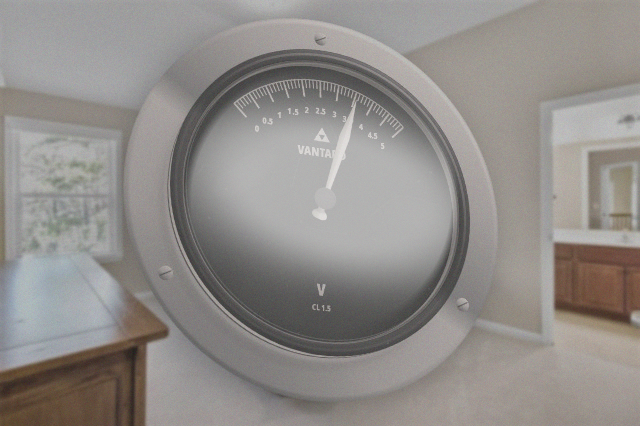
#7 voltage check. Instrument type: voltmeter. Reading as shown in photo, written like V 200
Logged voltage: V 3.5
